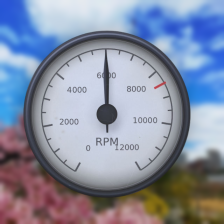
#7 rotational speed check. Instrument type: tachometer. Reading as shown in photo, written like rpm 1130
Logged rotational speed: rpm 6000
